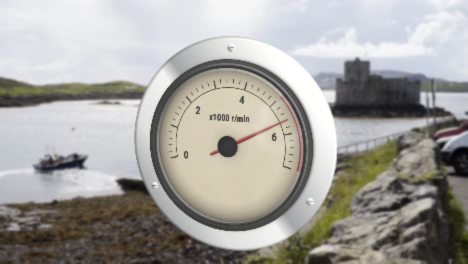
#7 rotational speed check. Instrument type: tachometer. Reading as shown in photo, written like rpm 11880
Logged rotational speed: rpm 5600
